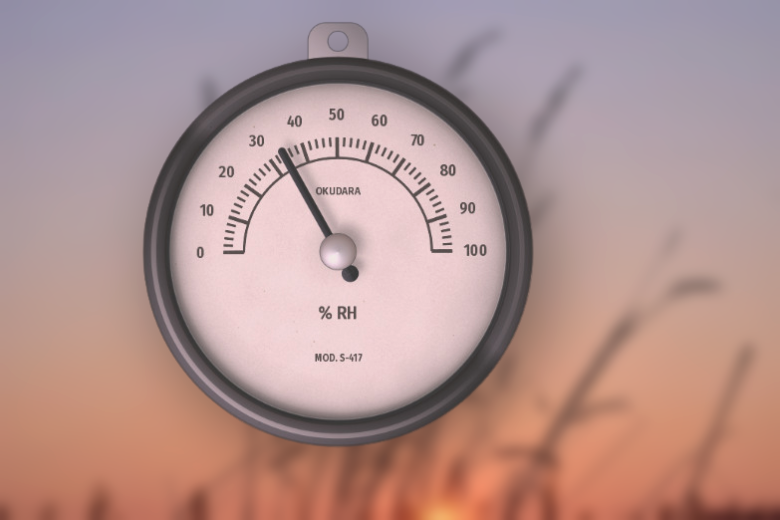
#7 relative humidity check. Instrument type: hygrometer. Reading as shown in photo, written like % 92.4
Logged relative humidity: % 34
